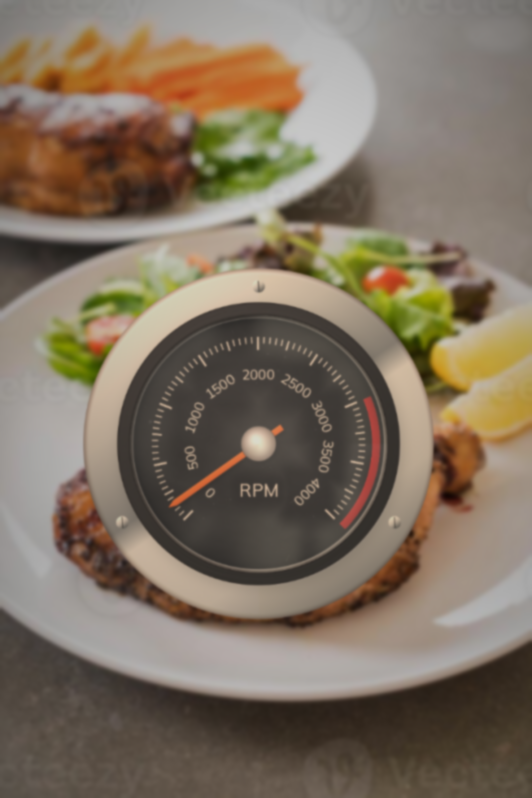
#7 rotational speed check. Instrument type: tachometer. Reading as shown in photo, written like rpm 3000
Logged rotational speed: rpm 150
